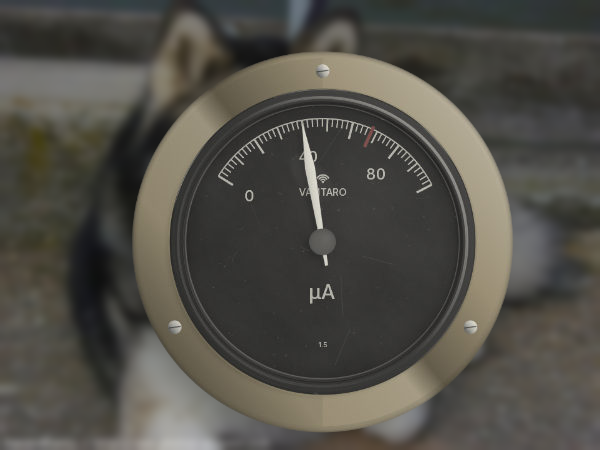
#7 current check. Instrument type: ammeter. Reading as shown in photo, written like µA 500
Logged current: µA 40
